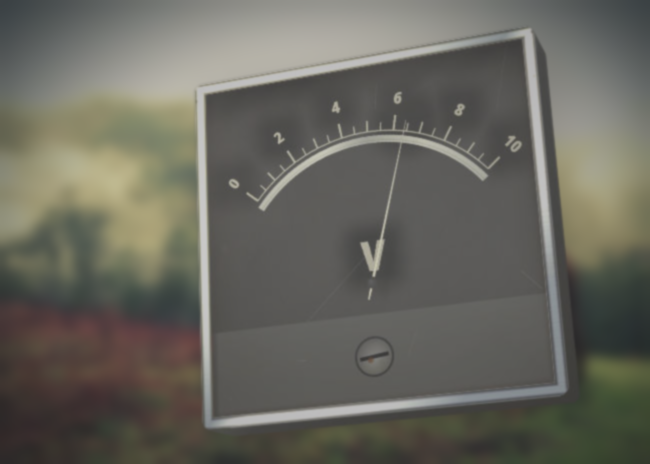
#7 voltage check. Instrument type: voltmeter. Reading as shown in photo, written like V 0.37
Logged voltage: V 6.5
